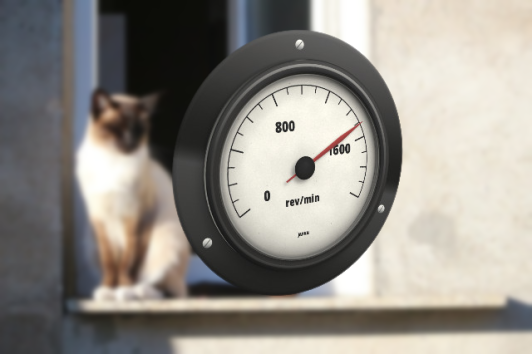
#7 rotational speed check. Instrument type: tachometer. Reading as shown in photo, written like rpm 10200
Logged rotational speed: rpm 1500
